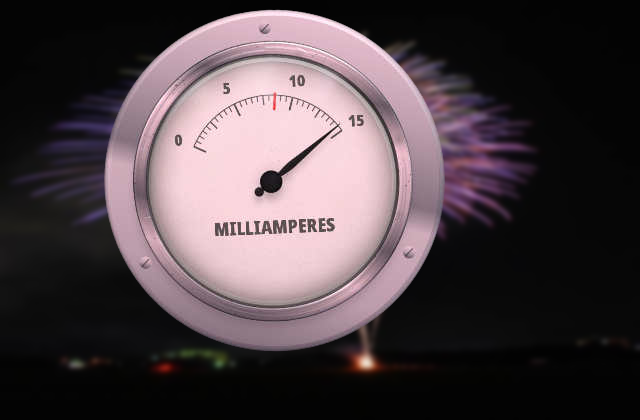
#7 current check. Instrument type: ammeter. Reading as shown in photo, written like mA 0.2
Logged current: mA 14.5
